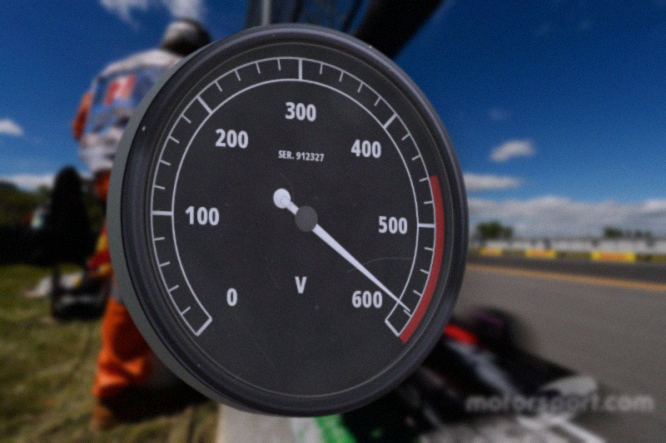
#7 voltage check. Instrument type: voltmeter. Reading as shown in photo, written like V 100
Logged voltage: V 580
